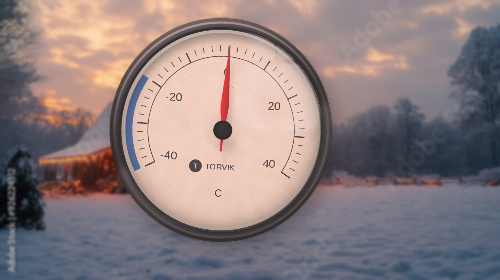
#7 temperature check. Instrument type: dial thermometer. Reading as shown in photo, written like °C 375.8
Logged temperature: °C 0
